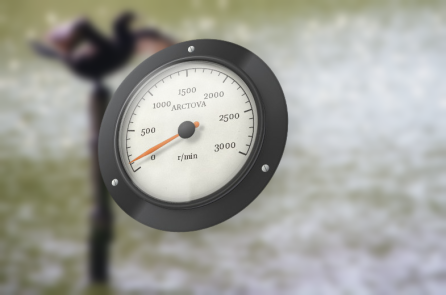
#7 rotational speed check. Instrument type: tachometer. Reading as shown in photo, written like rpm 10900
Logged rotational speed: rpm 100
